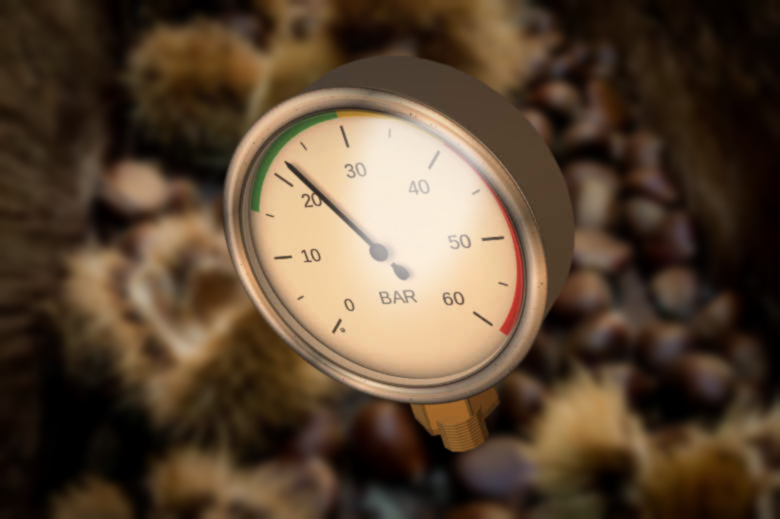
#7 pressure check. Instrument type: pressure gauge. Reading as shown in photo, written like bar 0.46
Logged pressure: bar 22.5
